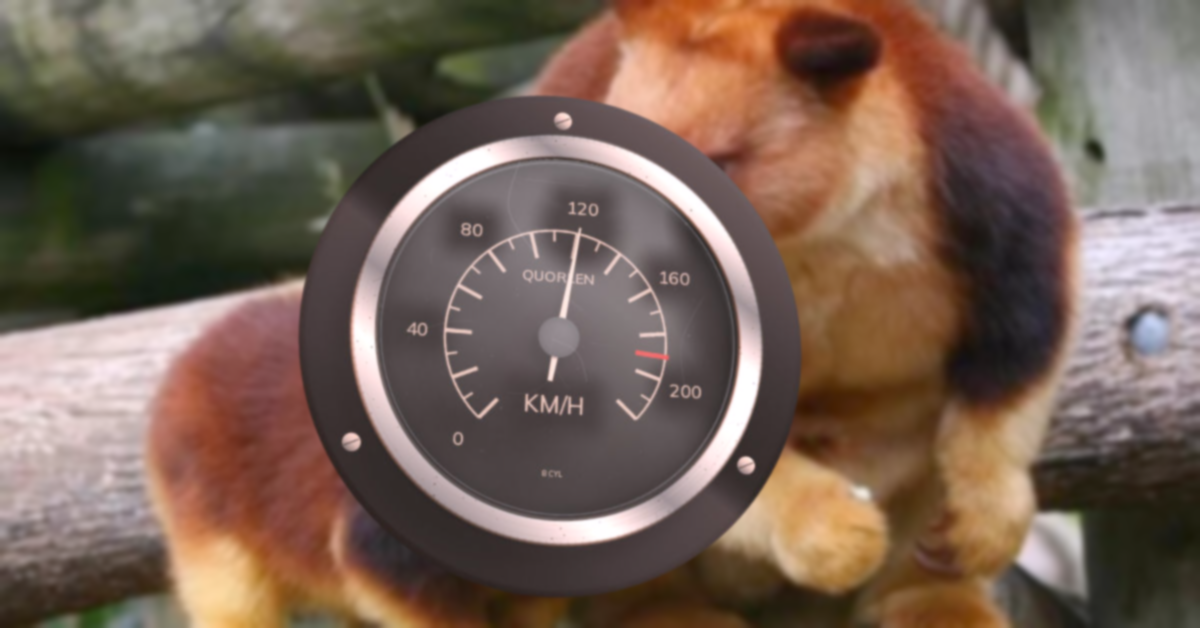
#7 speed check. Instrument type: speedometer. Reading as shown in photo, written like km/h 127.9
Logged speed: km/h 120
